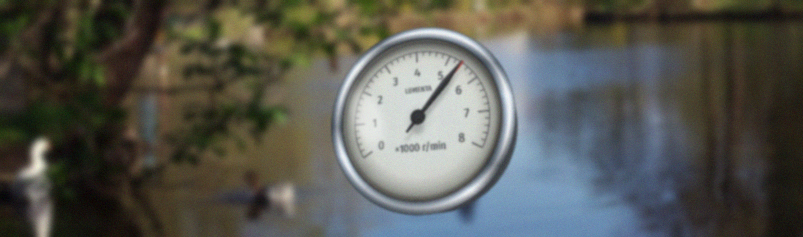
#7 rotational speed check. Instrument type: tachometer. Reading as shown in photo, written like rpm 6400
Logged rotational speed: rpm 5400
